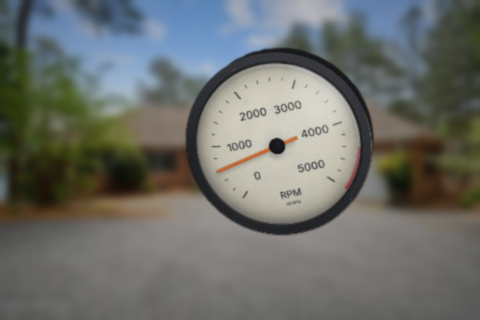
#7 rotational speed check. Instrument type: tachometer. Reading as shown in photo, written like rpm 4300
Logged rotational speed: rpm 600
